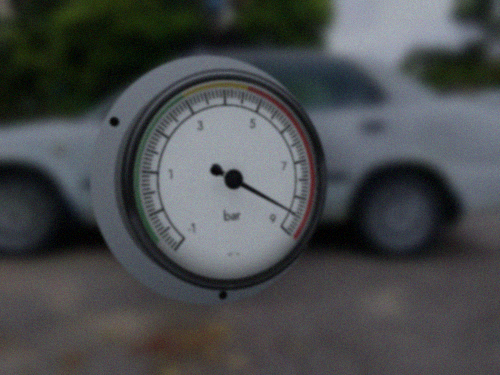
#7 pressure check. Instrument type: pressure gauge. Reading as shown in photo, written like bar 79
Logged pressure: bar 8.5
